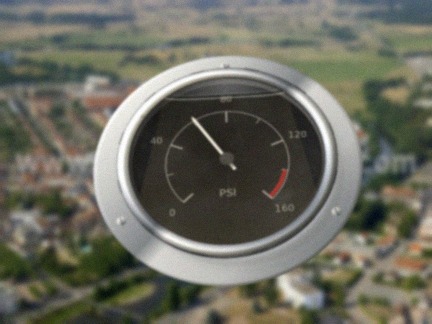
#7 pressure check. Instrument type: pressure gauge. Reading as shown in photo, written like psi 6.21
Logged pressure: psi 60
